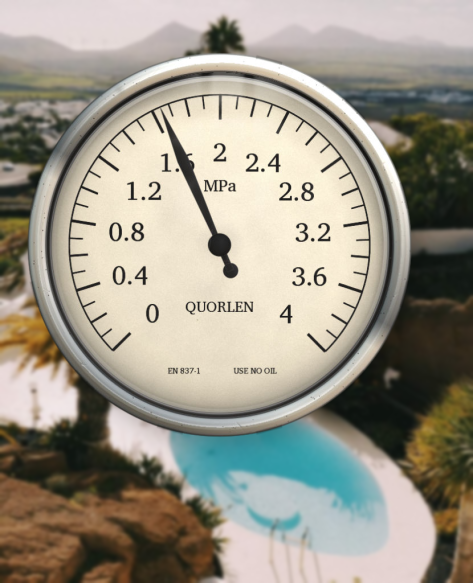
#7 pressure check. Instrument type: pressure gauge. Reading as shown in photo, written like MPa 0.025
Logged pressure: MPa 1.65
